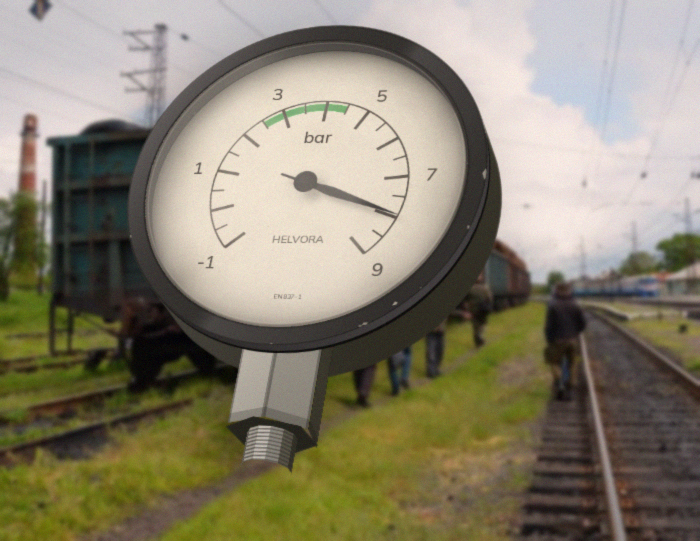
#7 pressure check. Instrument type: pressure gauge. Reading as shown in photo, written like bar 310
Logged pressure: bar 8
